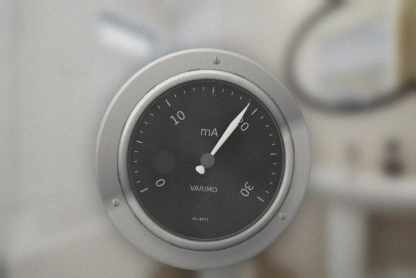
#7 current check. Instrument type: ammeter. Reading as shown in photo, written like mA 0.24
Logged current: mA 19
